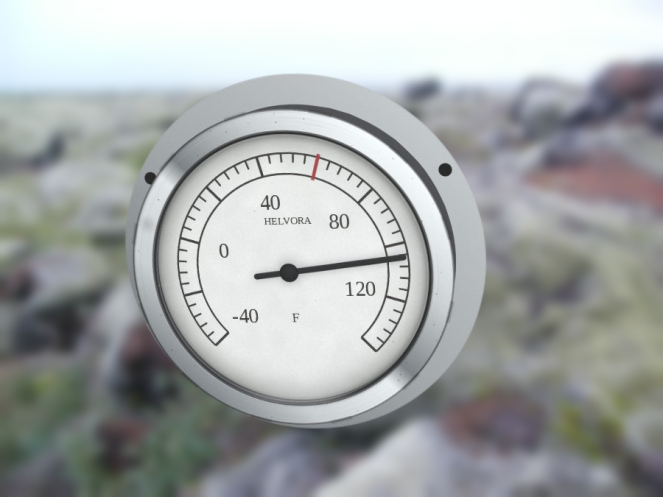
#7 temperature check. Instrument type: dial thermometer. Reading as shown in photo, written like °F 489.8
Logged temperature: °F 104
